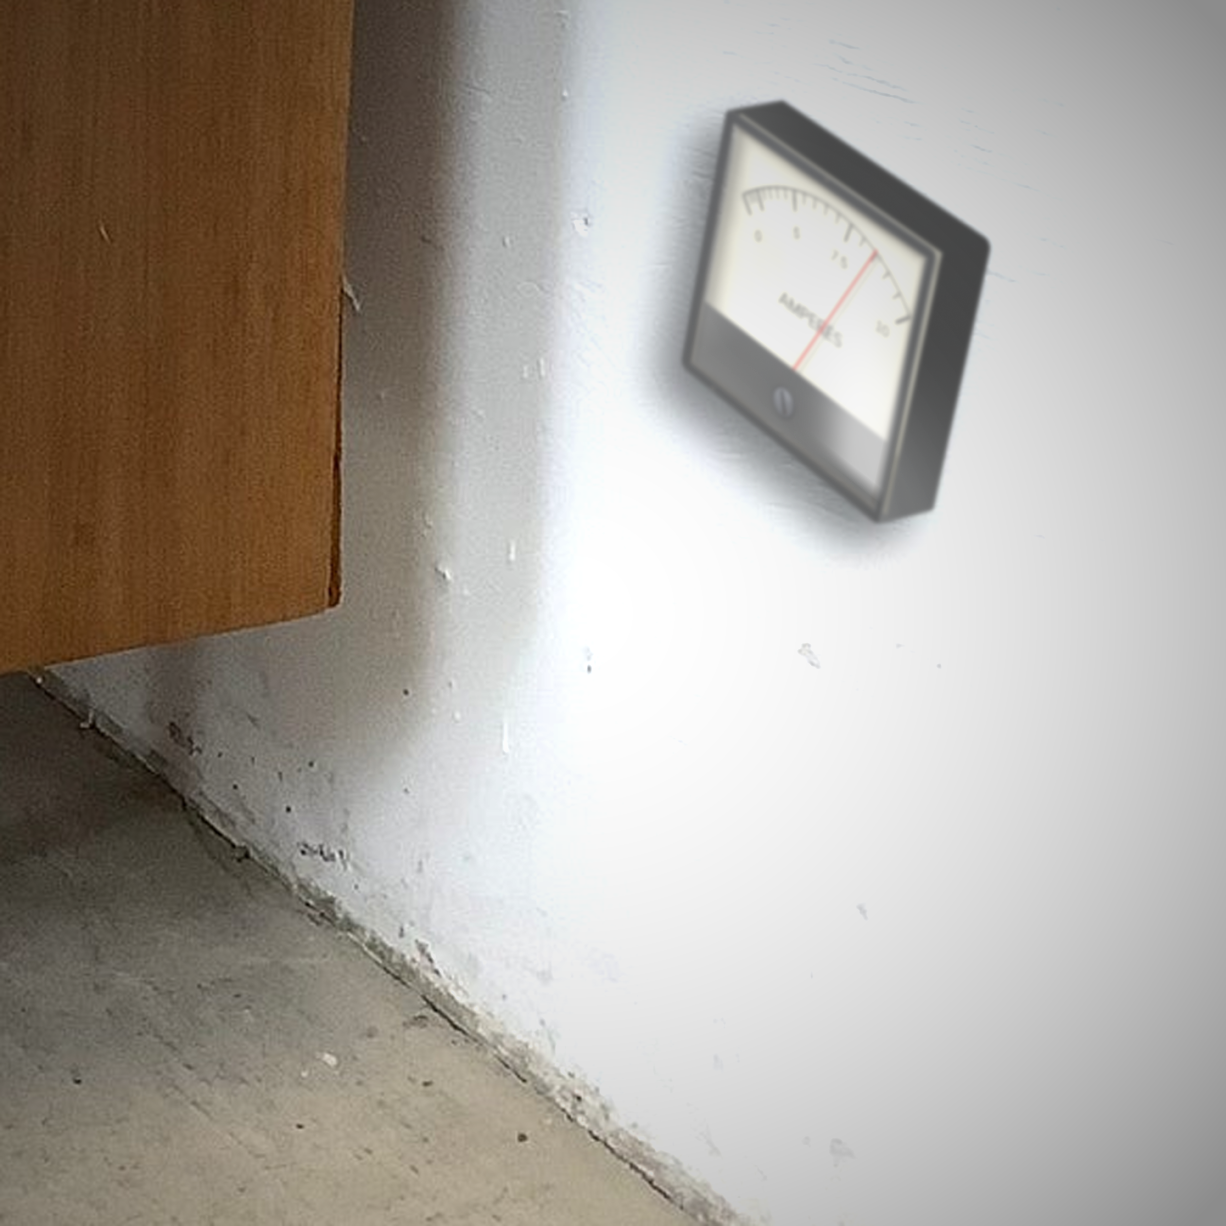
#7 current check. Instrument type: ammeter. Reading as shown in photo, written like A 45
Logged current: A 8.5
